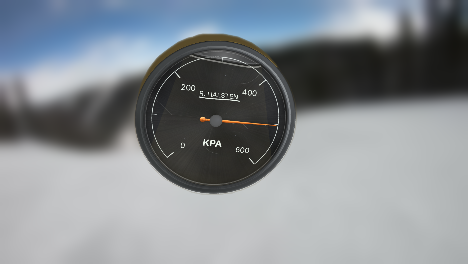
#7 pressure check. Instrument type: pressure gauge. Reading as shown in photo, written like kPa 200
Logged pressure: kPa 500
